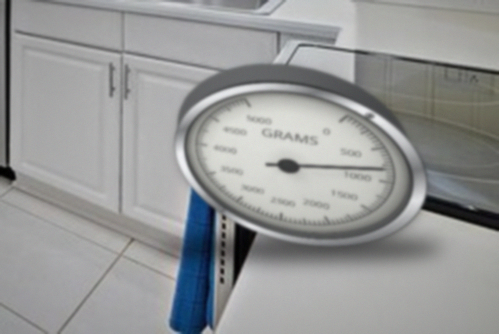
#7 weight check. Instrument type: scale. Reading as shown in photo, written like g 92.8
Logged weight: g 750
